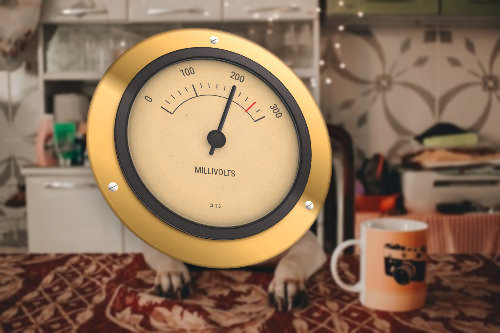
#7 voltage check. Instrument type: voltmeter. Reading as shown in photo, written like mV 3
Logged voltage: mV 200
